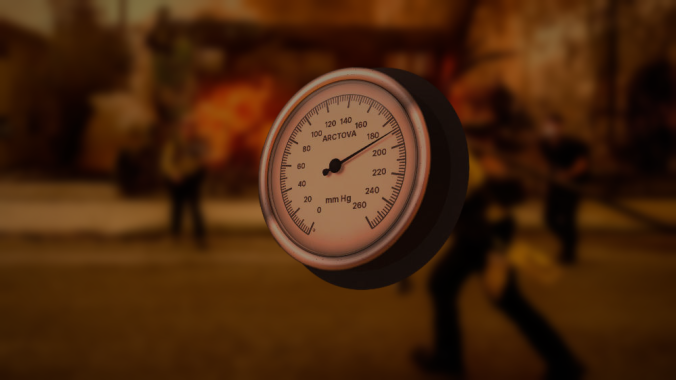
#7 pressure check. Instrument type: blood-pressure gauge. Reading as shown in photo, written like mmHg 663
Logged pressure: mmHg 190
